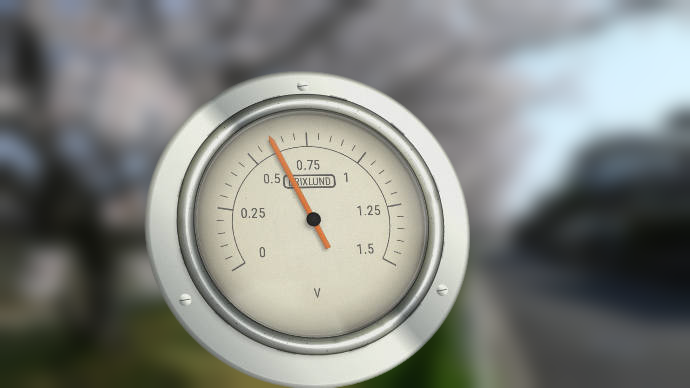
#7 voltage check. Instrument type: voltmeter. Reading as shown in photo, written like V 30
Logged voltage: V 0.6
